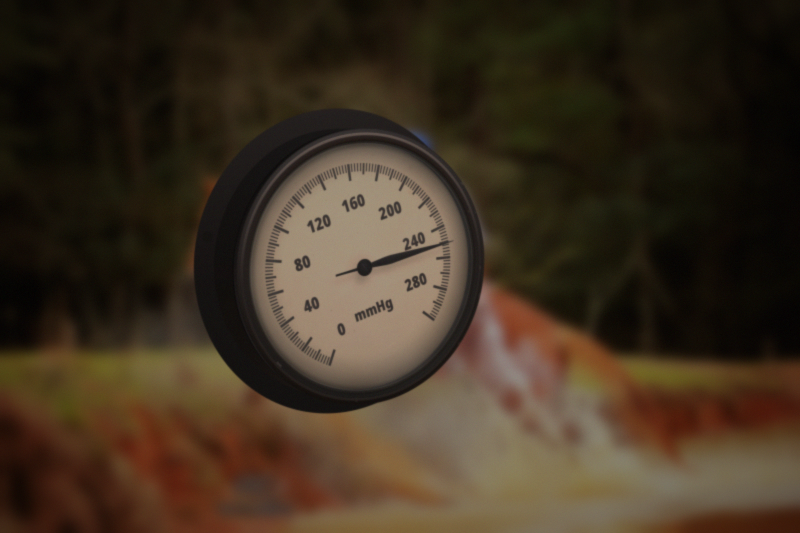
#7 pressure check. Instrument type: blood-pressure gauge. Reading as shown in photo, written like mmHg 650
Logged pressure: mmHg 250
